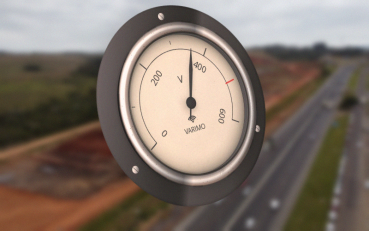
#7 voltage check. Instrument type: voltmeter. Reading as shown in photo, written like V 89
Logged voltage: V 350
